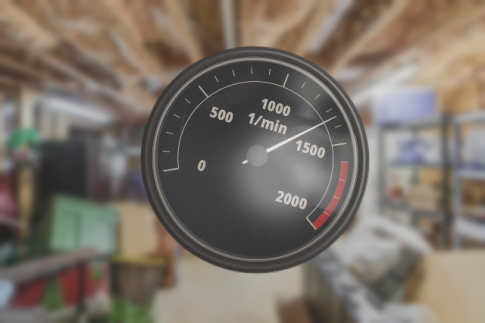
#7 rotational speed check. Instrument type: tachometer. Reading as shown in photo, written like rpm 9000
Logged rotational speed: rpm 1350
